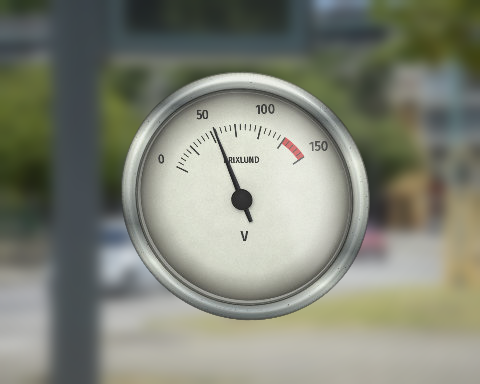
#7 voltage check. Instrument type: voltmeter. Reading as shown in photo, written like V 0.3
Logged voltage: V 55
